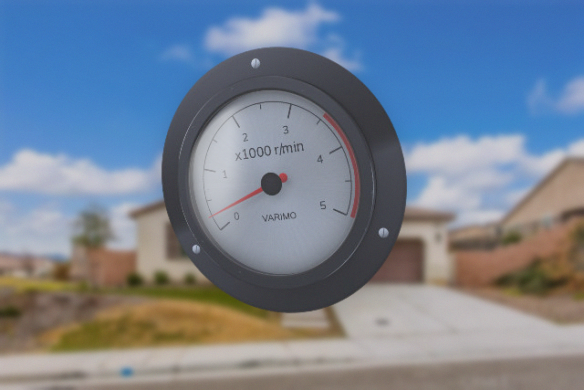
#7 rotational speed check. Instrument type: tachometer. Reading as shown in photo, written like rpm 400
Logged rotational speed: rpm 250
